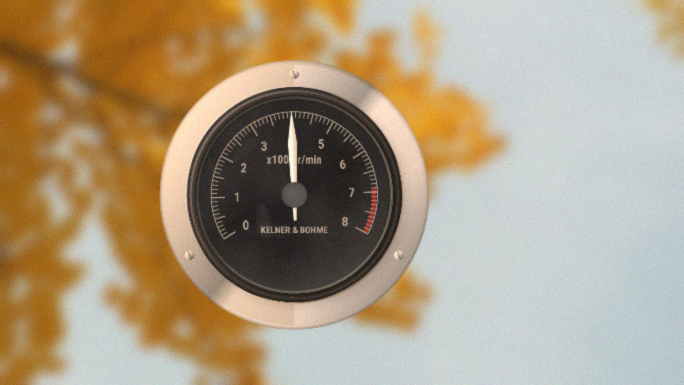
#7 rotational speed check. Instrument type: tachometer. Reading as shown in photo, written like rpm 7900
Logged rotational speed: rpm 4000
